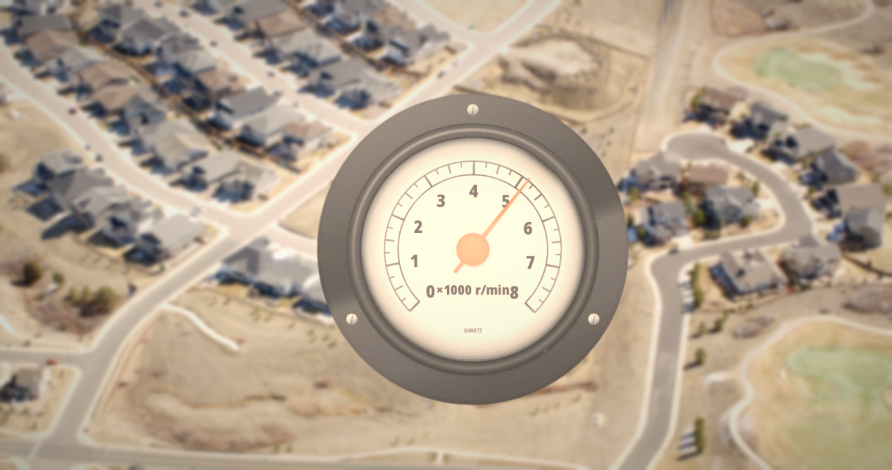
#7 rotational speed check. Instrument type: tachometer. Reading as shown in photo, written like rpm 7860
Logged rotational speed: rpm 5125
